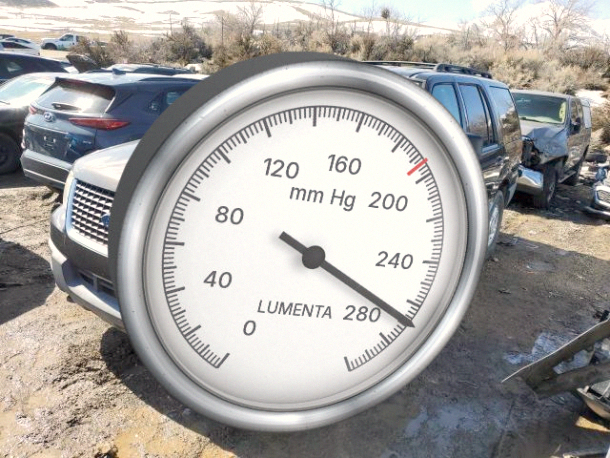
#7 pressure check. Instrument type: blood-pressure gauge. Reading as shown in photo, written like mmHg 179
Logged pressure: mmHg 268
